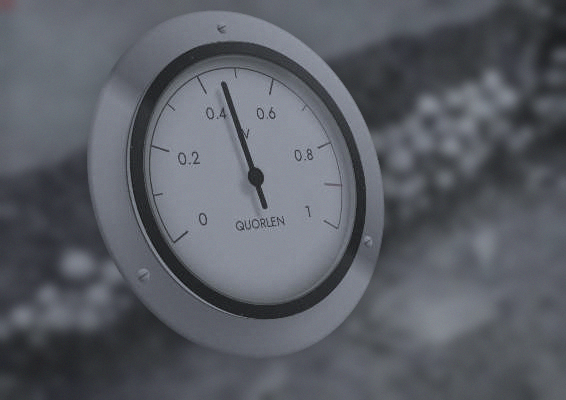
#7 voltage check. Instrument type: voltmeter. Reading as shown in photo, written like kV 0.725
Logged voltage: kV 0.45
